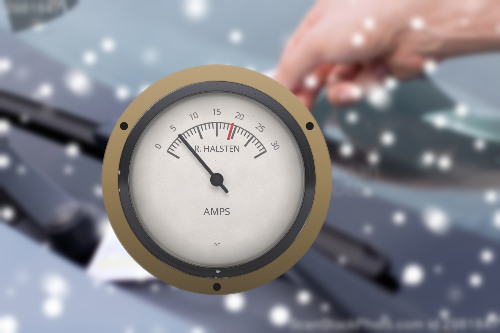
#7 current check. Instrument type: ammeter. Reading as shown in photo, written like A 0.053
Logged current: A 5
